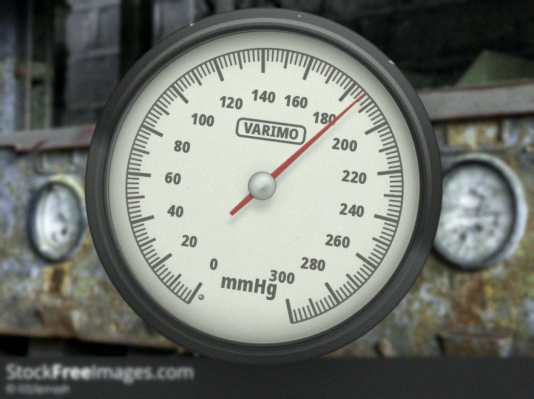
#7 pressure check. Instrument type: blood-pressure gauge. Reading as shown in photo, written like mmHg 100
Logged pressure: mmHg 186
